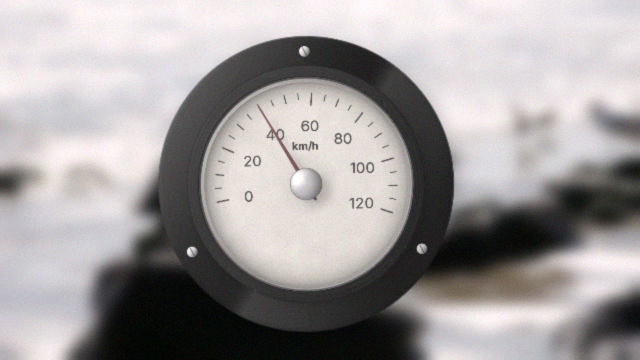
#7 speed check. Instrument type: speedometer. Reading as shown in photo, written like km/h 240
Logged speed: km/h 40
